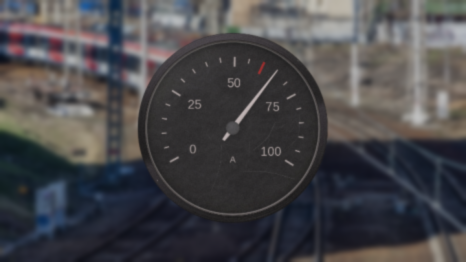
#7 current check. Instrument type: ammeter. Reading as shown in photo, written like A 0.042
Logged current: A 65
